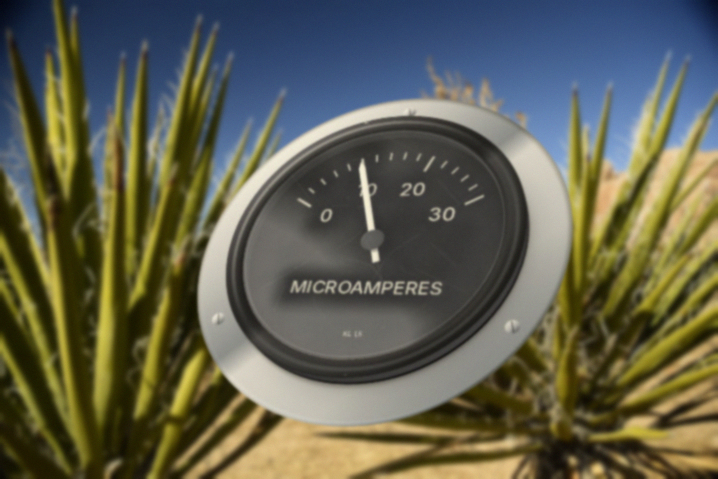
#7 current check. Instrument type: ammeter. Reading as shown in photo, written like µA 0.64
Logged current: µA 10
